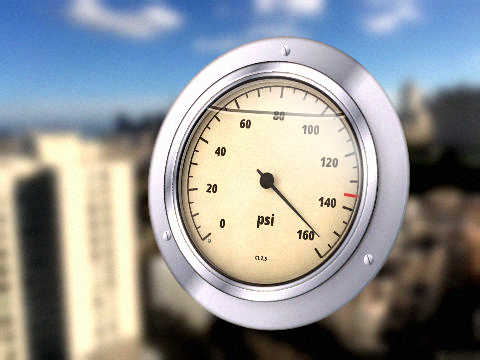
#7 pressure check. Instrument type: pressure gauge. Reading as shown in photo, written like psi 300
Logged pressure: psi 155
